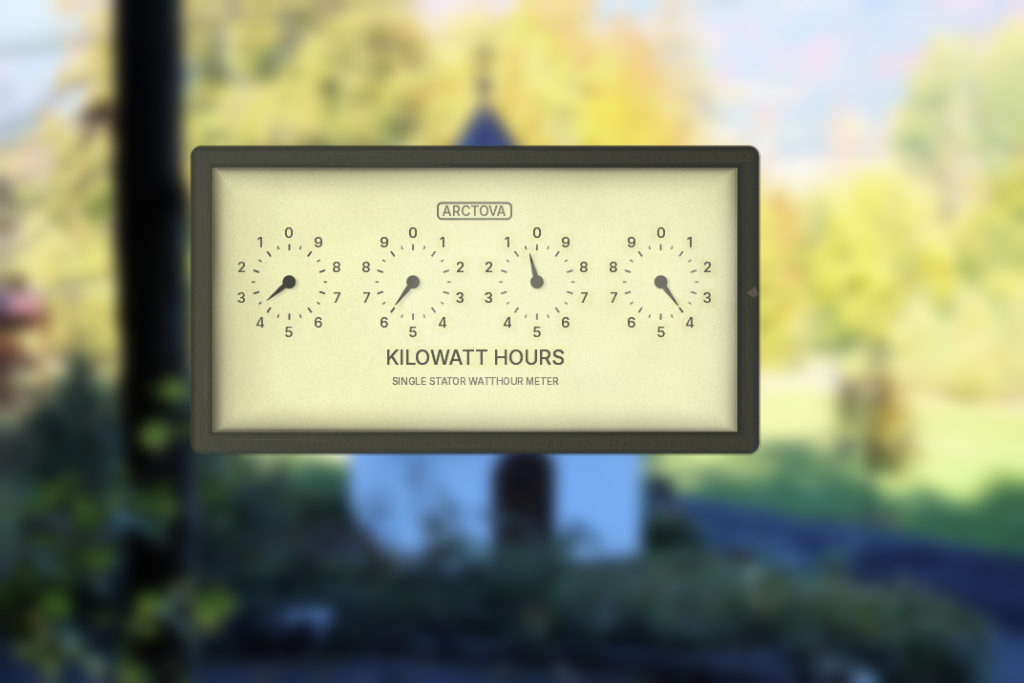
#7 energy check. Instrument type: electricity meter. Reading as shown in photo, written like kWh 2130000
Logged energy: kWh 3604
